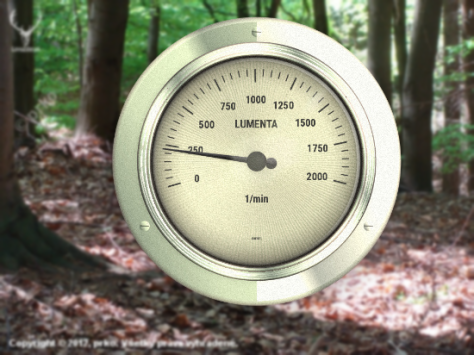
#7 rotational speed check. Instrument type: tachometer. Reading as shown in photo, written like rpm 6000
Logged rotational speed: rpm 225
